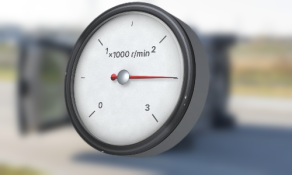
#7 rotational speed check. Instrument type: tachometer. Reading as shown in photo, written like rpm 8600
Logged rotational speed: rpm 2500
